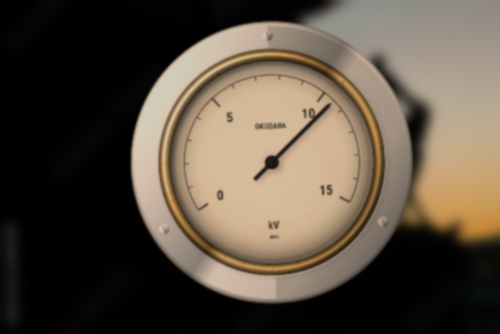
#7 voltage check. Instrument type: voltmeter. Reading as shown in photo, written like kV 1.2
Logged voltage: kV 10.5
